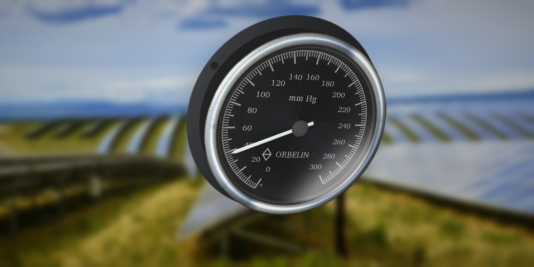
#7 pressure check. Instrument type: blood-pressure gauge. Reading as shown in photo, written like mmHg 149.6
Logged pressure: mmHg 40
